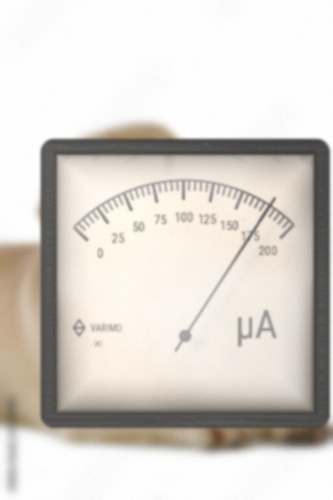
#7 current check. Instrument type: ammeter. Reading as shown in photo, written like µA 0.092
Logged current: µA 175
